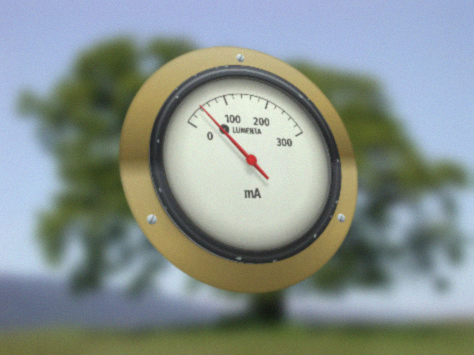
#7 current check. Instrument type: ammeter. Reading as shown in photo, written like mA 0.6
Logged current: mA 40
